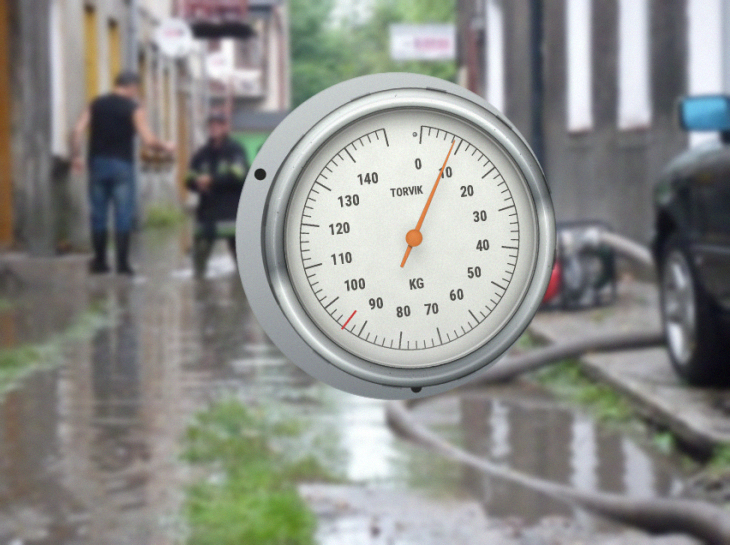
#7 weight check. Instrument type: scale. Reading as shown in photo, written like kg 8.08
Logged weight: kg 8
